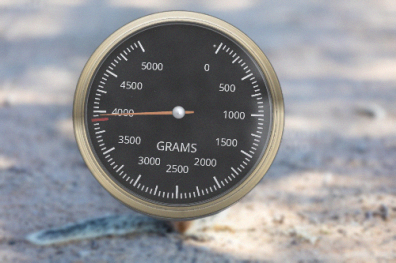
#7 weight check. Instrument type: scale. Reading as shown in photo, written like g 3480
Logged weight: g 3950
